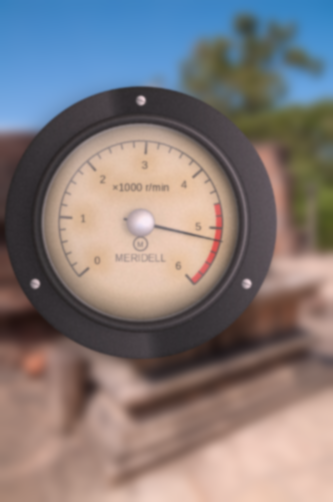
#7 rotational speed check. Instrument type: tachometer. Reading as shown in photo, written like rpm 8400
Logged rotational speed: rpm 5200
